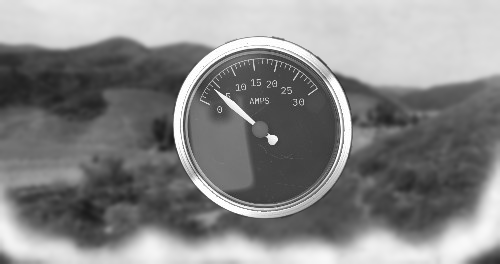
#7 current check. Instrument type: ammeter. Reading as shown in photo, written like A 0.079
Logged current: A 4
